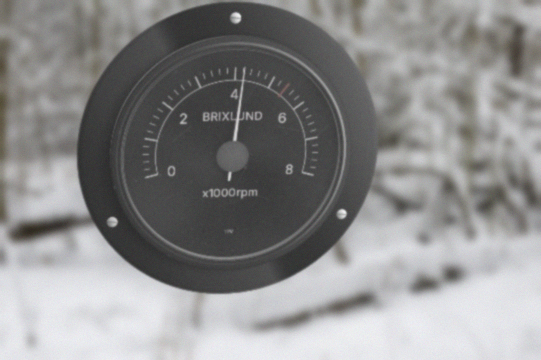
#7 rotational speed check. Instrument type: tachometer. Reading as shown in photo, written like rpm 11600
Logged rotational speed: rpm 4200
